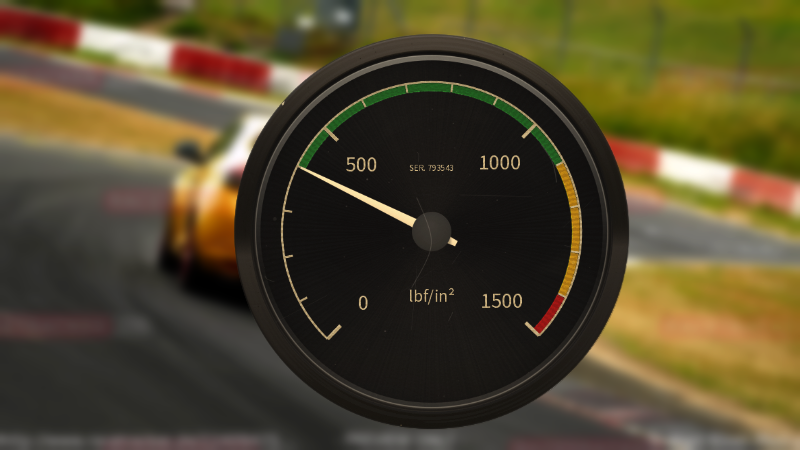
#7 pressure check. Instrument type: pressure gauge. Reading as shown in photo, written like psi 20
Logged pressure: psi 400
